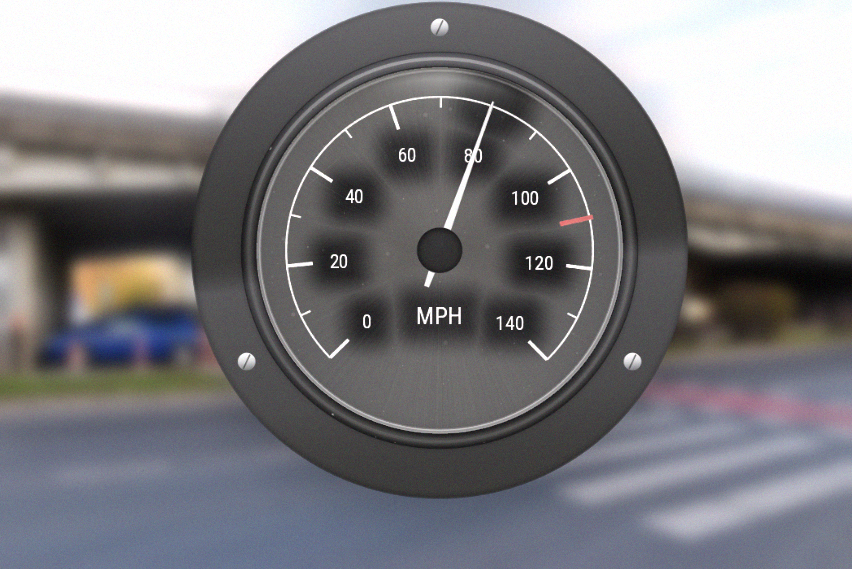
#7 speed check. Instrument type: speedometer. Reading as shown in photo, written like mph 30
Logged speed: mph 80
